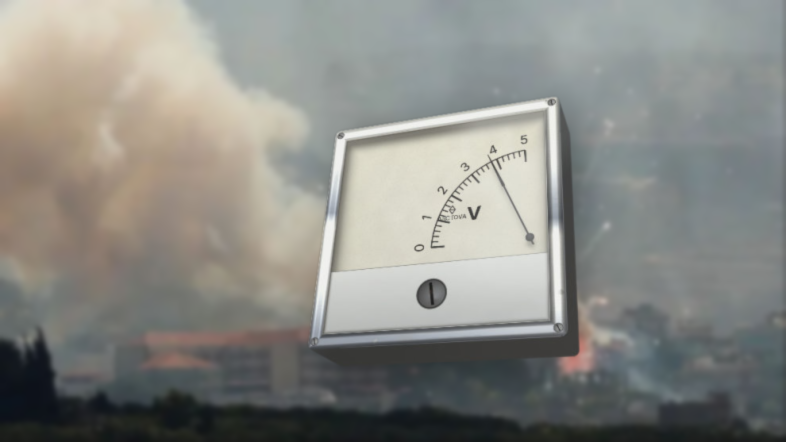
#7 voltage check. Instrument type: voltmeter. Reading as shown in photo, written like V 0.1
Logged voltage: V 3.8
